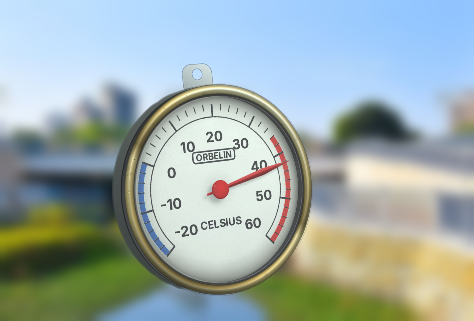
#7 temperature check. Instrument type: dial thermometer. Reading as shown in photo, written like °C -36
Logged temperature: °C 42
